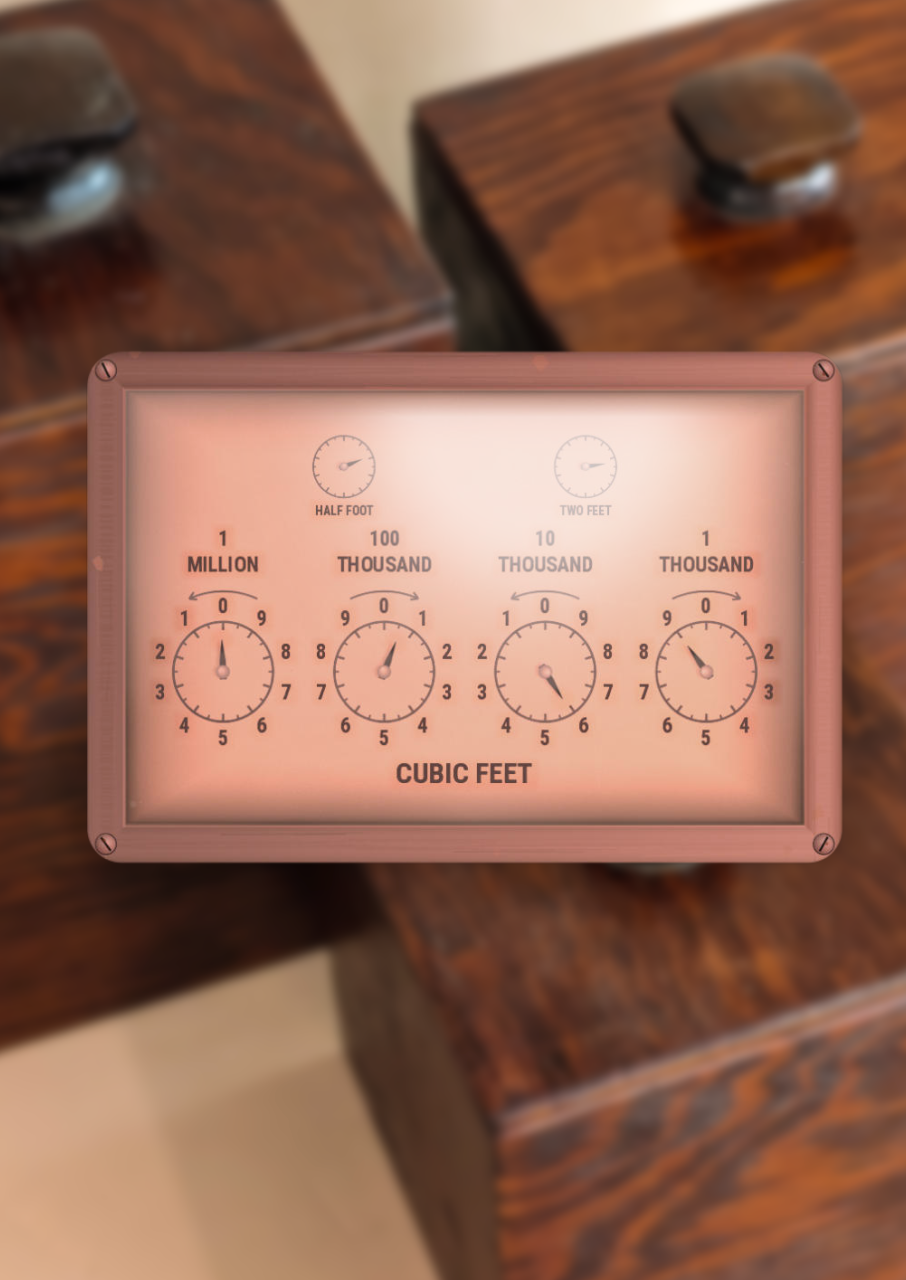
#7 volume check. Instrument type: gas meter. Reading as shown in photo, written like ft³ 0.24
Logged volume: ft³ 5900
